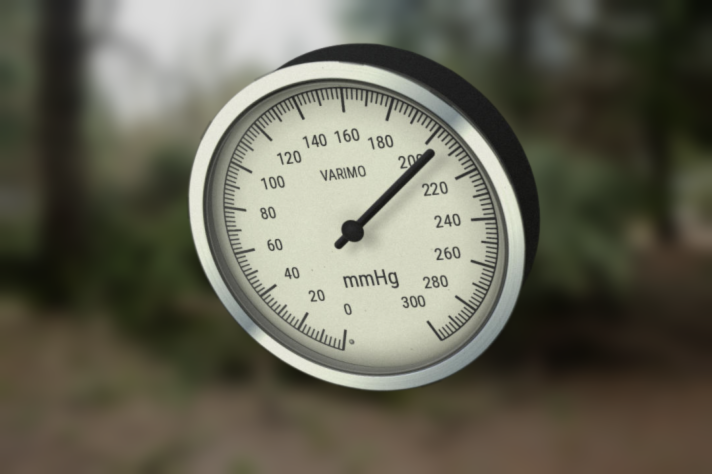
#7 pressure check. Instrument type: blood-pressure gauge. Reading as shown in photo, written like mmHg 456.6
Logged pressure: mmHg 204
